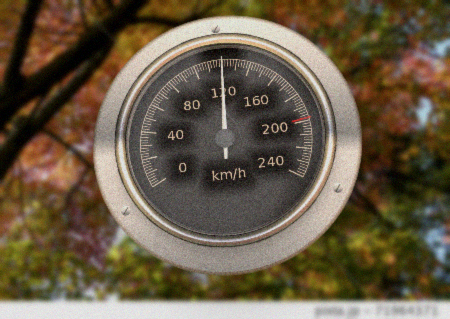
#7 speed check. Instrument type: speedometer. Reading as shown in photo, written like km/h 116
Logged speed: km/h 120
